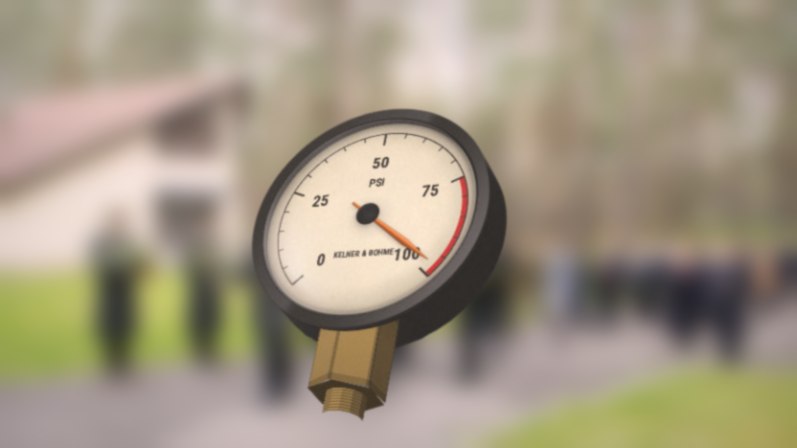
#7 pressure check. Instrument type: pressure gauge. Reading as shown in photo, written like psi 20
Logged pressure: psi 97.5
